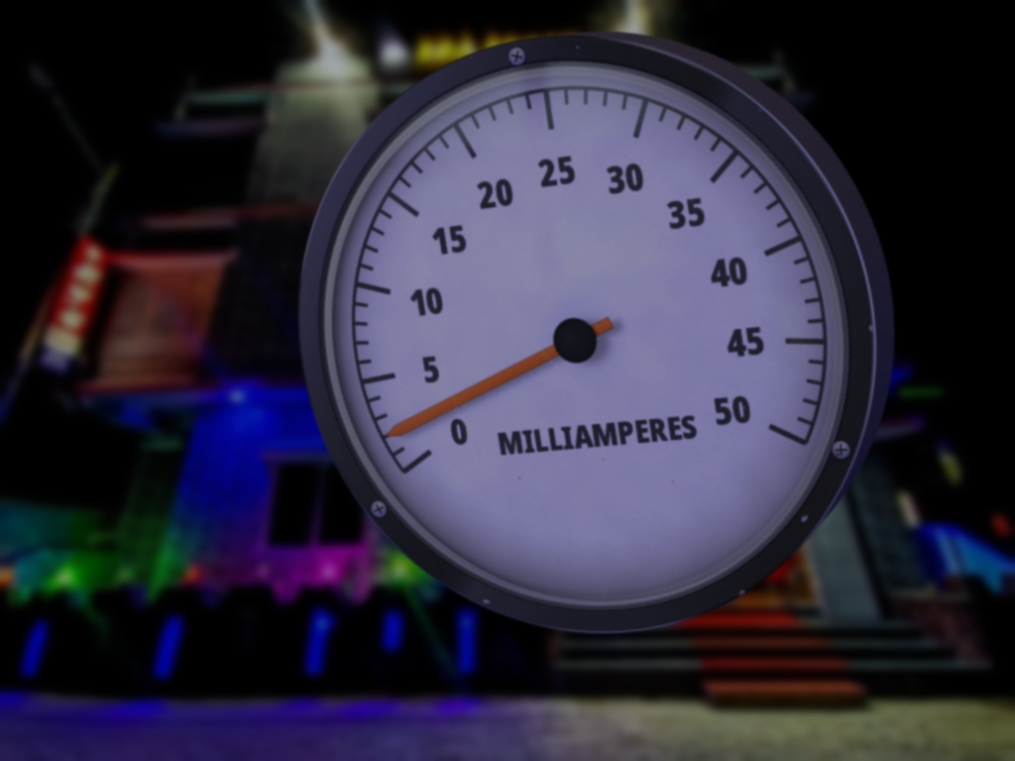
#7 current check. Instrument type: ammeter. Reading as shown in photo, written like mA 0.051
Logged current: mA 2
